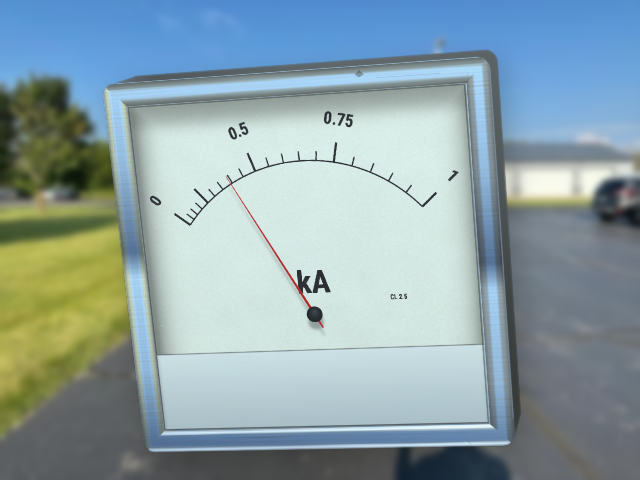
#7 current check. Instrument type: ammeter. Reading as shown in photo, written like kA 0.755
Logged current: kA 0.4
